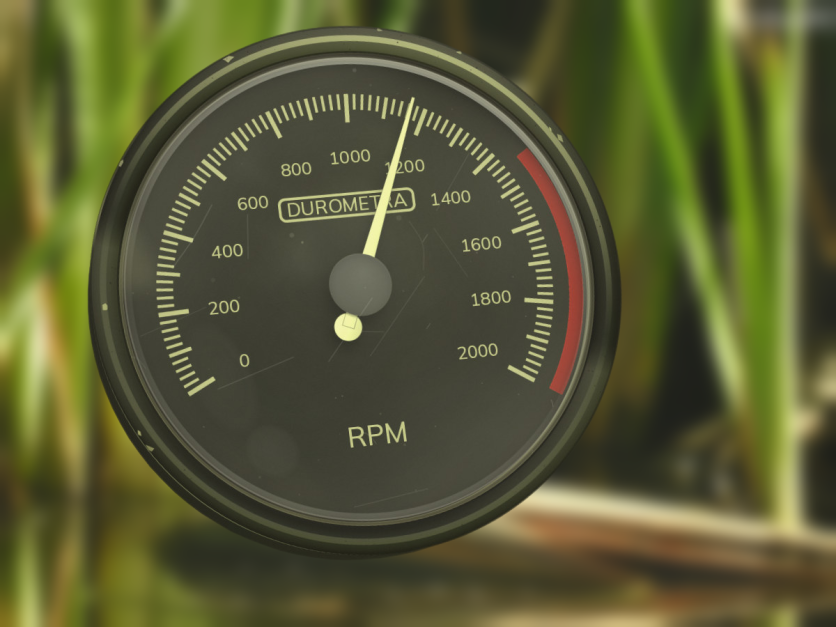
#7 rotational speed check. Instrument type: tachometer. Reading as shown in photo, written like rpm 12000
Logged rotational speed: rpm 1160
